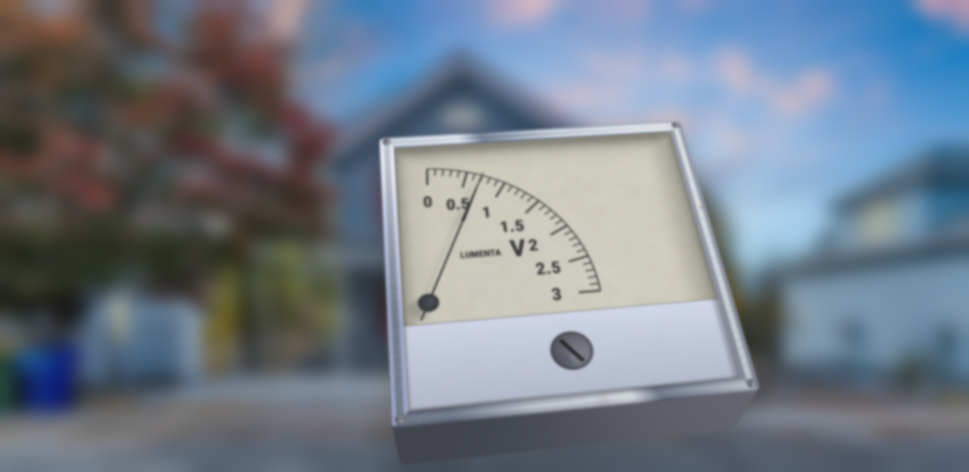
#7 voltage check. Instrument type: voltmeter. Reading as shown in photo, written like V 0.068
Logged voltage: V 0.7
